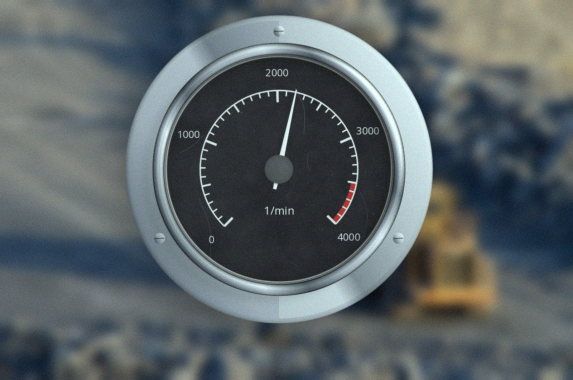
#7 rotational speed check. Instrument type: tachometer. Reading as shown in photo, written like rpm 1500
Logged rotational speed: rpm 2200
